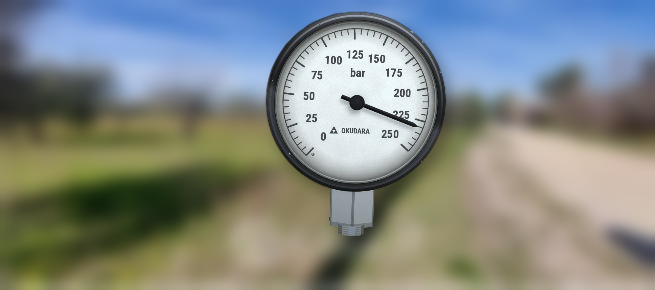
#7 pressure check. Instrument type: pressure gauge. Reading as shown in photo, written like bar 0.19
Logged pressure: bar 230
